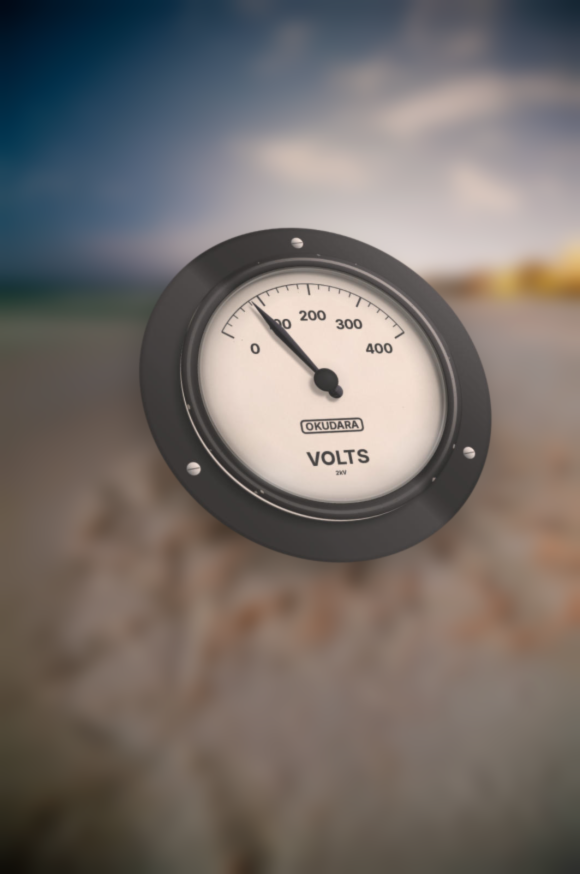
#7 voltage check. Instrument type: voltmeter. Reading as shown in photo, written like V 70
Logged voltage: V 80
